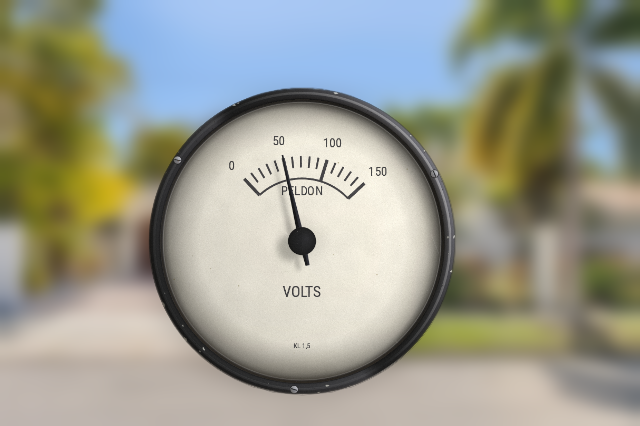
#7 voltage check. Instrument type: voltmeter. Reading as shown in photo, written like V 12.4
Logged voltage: V 50
